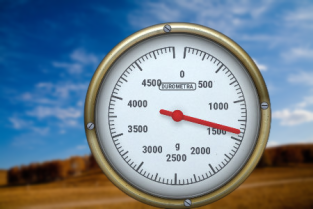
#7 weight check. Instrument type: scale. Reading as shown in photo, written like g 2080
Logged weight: g 1400
